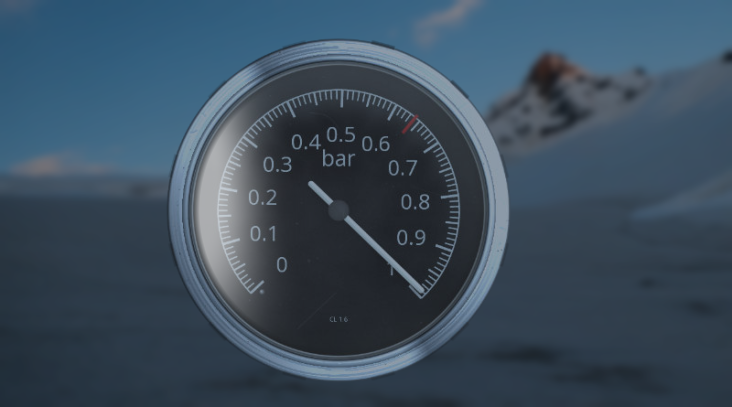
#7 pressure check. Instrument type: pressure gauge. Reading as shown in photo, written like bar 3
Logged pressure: bar 0.99
